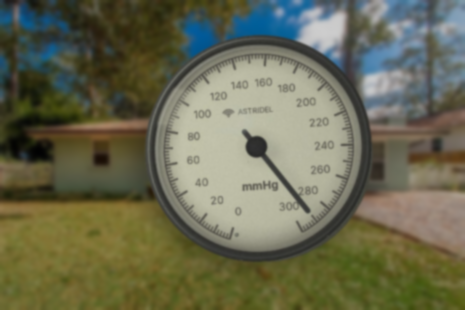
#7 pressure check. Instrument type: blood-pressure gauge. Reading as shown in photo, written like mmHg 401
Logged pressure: mmHg 290
